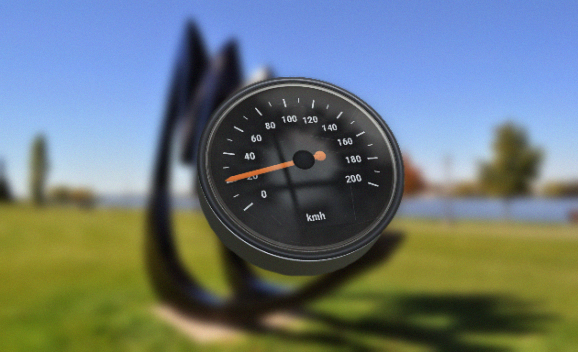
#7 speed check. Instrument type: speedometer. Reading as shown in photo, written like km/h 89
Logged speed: km/h 20
